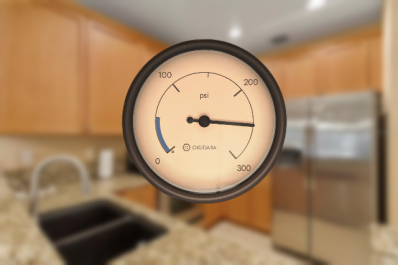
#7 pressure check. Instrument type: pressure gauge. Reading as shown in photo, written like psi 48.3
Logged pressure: psi 250
